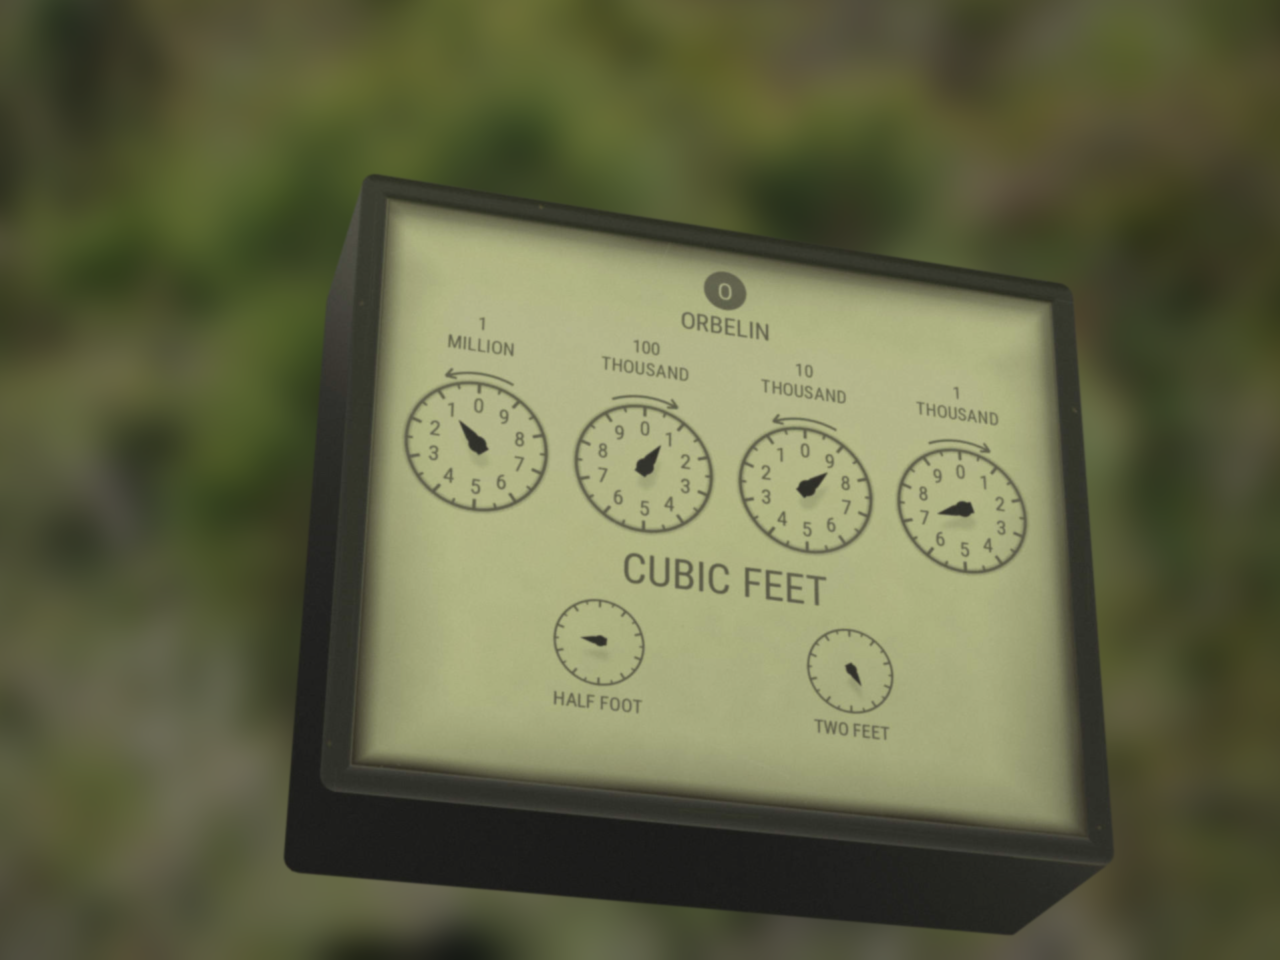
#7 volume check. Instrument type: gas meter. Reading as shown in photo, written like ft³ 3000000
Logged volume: ft³ 108700
